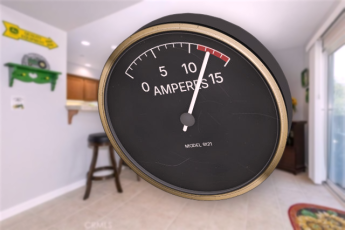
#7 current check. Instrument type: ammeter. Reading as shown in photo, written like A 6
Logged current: A 12.5
